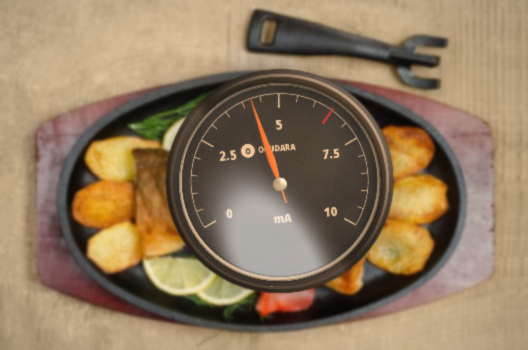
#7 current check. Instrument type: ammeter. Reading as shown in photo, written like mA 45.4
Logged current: mA 4.25
